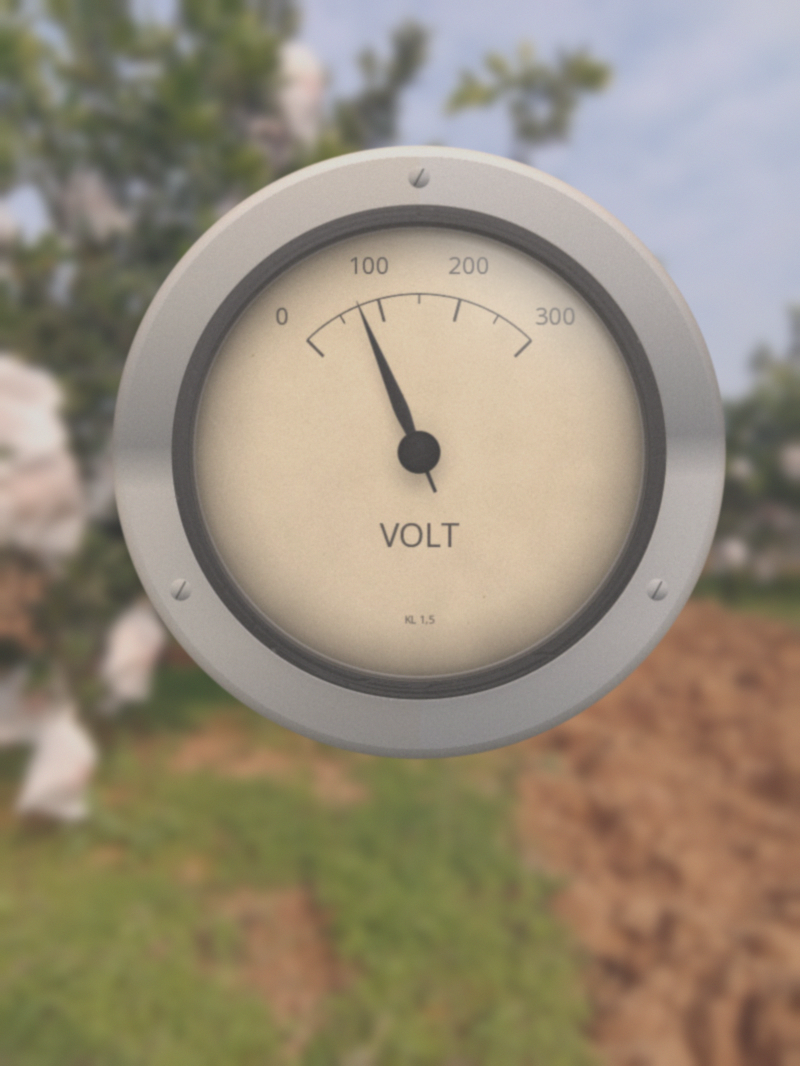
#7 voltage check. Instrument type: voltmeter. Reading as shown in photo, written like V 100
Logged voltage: V 75
